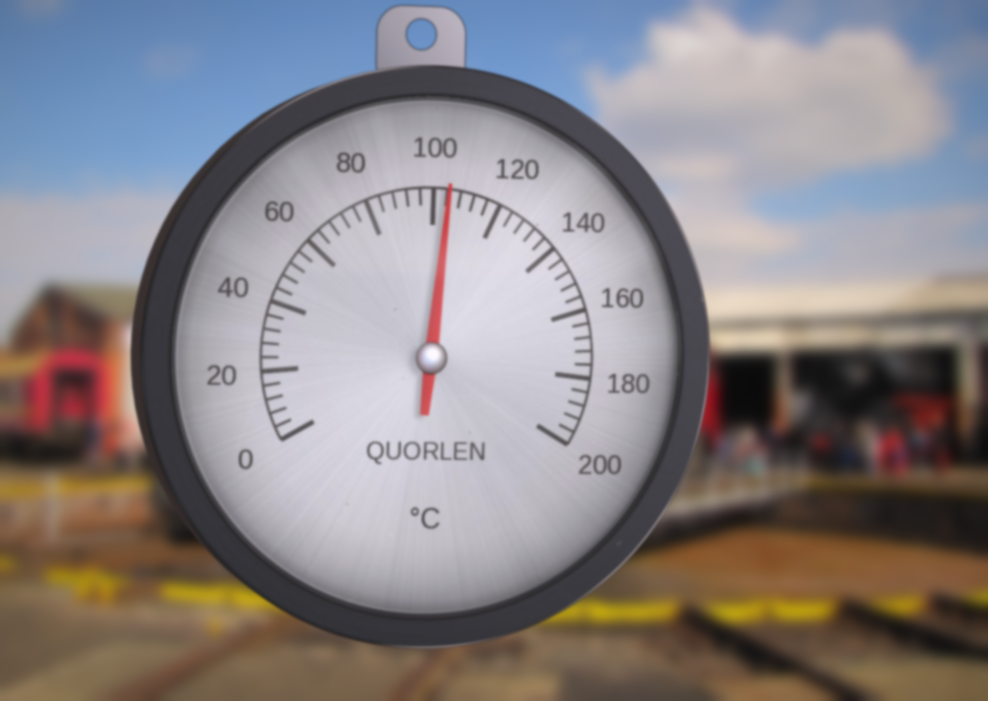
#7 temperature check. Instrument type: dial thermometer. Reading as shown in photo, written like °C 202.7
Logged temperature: °C 104
